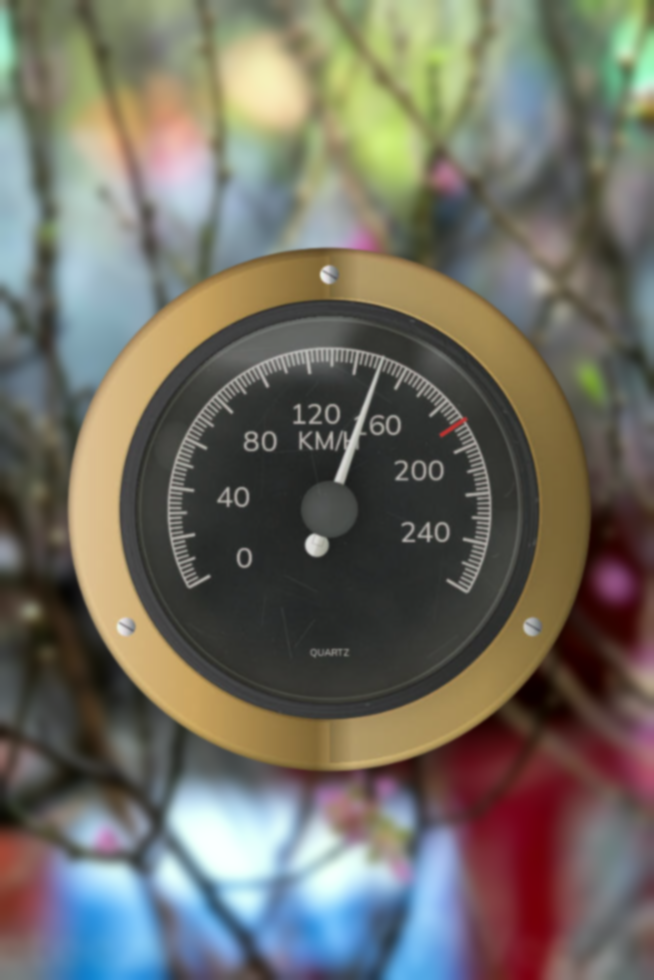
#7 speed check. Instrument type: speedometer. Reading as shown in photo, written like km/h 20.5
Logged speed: km/h 150
